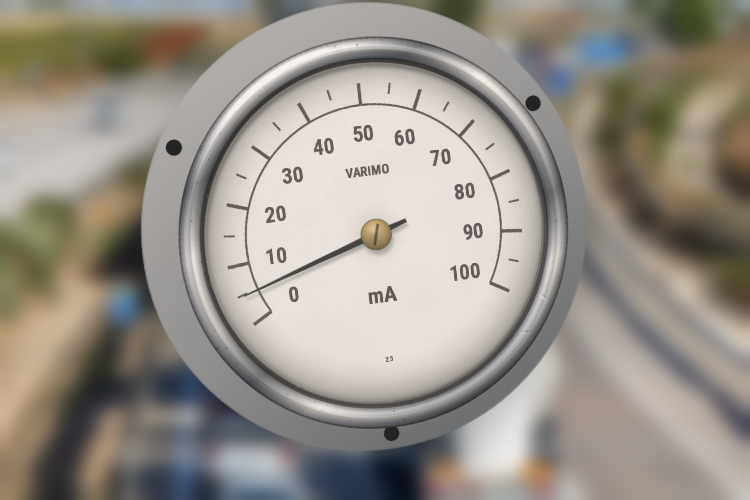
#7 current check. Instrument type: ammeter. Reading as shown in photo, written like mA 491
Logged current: mA 5
